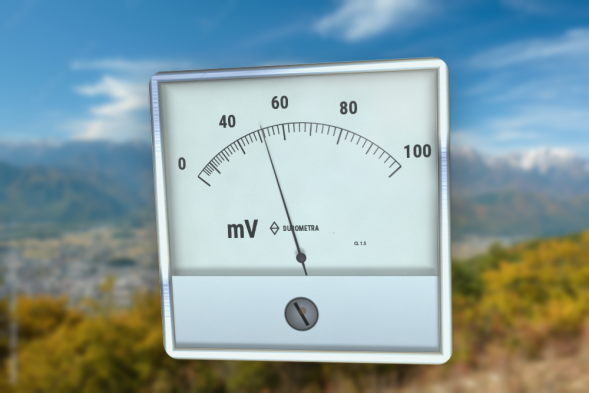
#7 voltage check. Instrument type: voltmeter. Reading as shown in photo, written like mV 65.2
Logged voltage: mV 52
